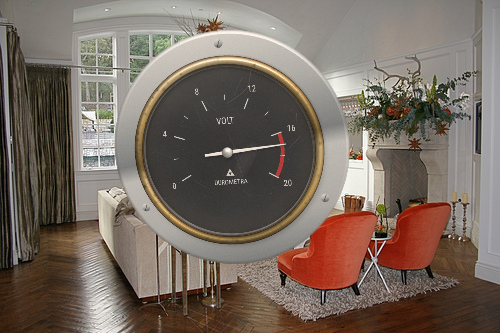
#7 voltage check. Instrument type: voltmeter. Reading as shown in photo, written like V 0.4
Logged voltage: V 17
